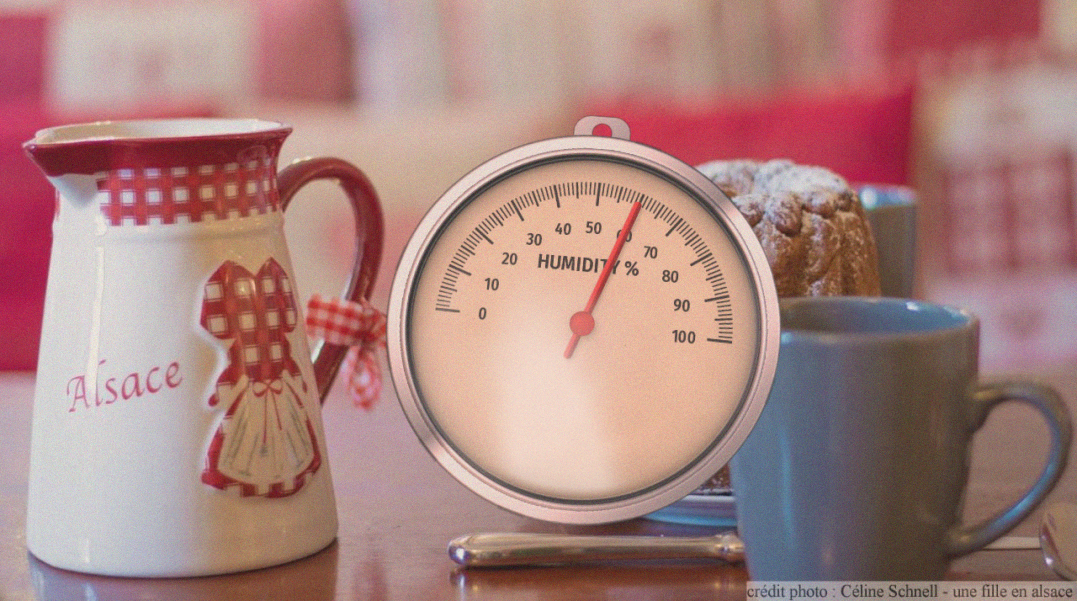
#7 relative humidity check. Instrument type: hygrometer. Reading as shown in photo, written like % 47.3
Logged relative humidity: % 60
